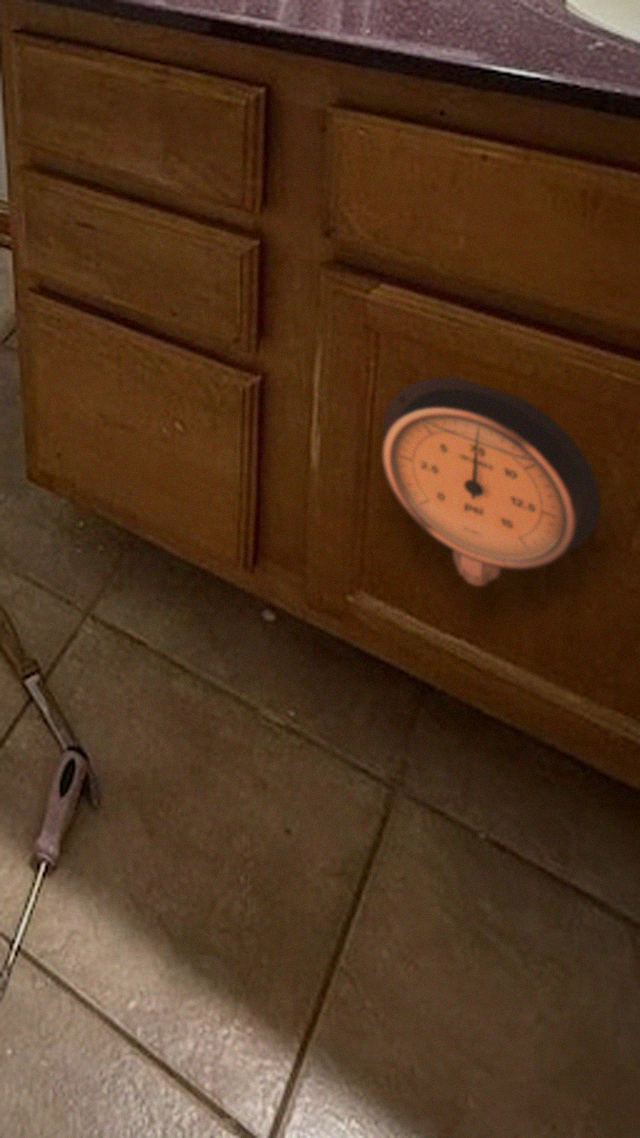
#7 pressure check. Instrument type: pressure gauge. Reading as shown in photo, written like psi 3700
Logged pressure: psi 7.5
